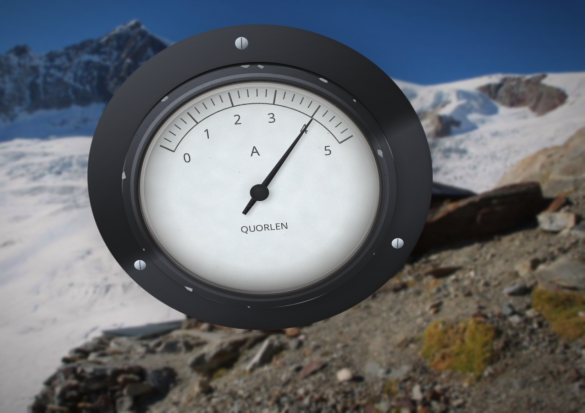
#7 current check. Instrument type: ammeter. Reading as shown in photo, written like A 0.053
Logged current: A 4
